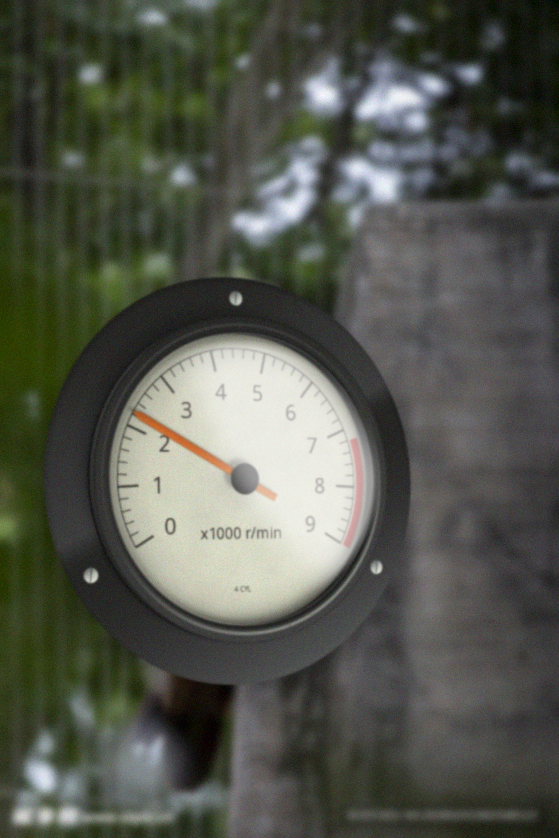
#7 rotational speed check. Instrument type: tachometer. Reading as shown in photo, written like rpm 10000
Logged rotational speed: rpm 2200
